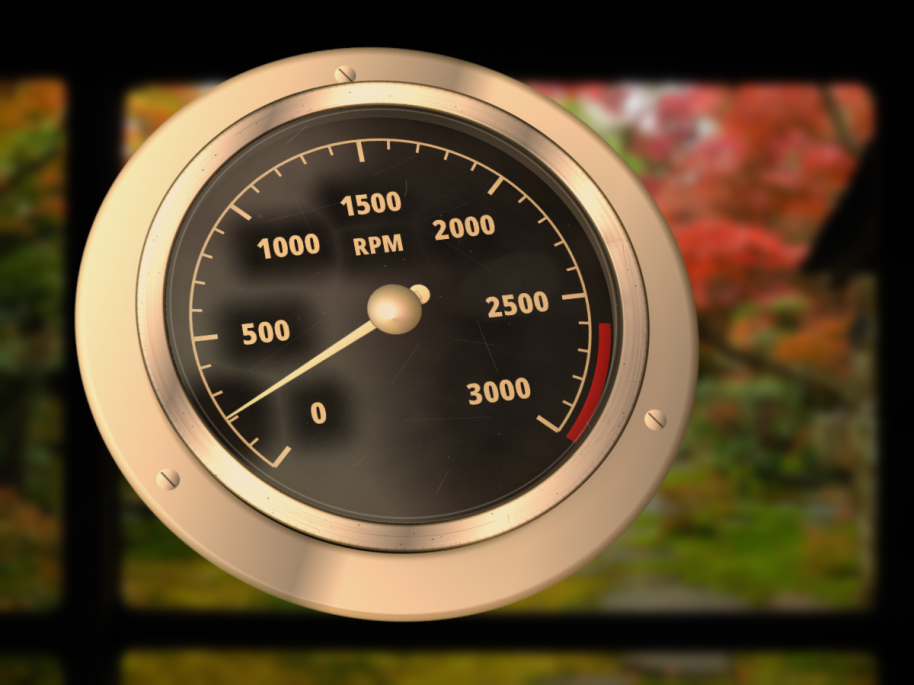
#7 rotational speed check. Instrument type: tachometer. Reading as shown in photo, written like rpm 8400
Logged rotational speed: rpm 200
